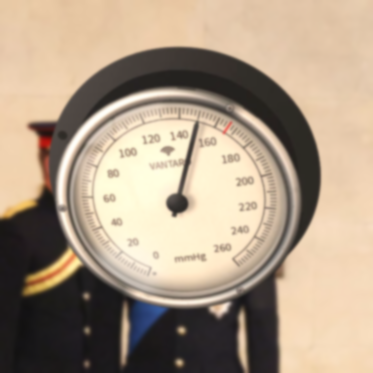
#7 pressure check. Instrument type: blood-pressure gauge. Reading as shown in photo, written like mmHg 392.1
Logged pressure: mmHg 150
